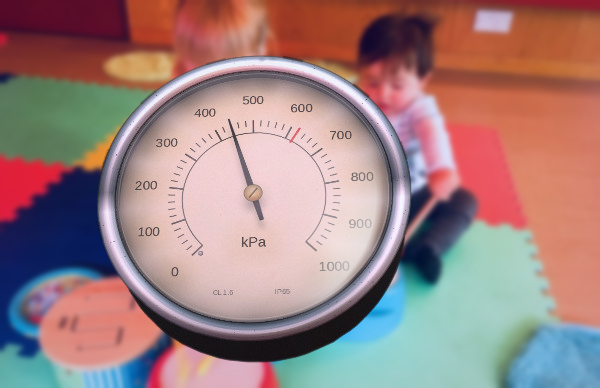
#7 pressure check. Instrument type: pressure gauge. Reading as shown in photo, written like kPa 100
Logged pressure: kPa 440
